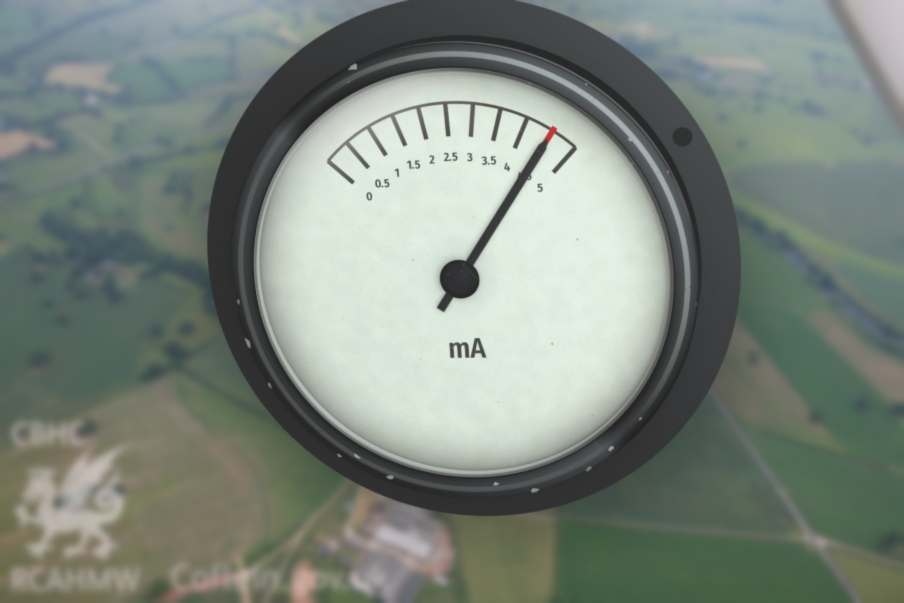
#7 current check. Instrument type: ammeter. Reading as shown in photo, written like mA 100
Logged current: mA 4.5
